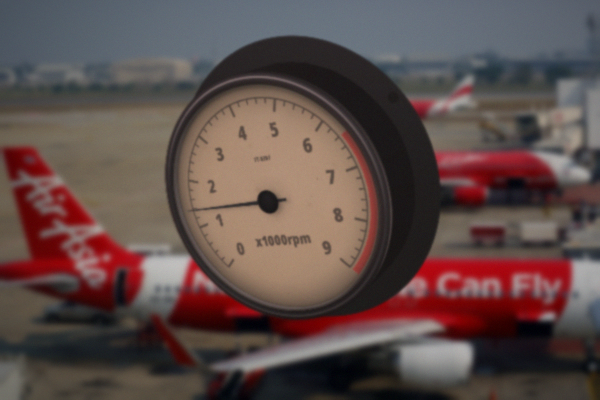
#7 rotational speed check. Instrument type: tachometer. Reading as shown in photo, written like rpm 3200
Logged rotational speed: rpm 1400
